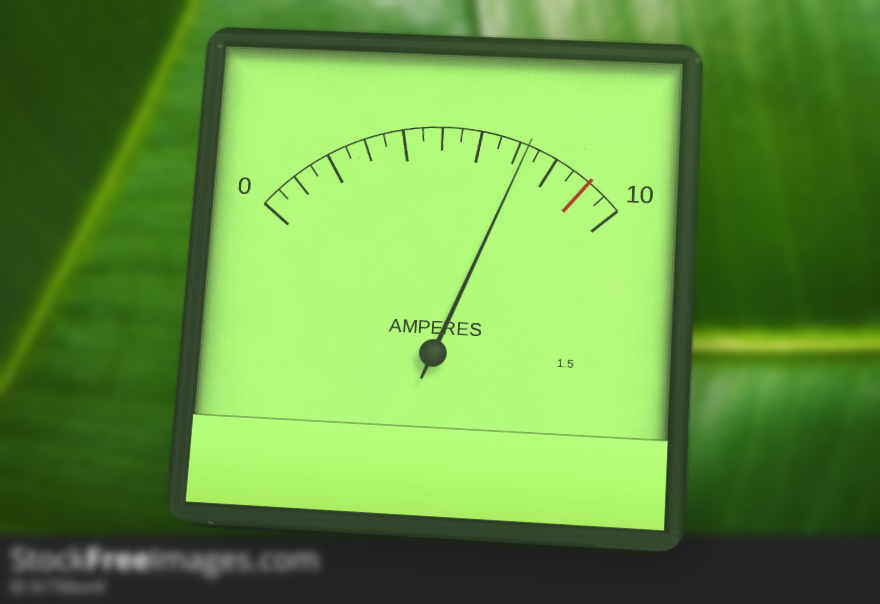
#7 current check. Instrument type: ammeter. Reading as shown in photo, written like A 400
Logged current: A 7.25
